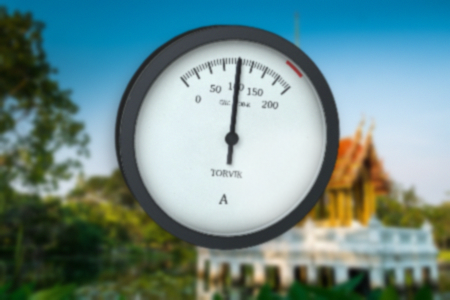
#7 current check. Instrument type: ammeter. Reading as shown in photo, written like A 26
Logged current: A 100
